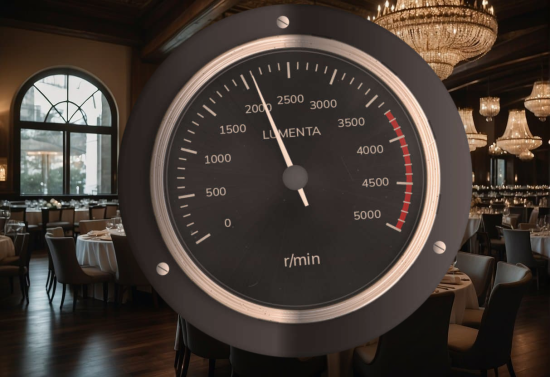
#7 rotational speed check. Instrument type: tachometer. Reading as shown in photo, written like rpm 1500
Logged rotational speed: rpm 2100
